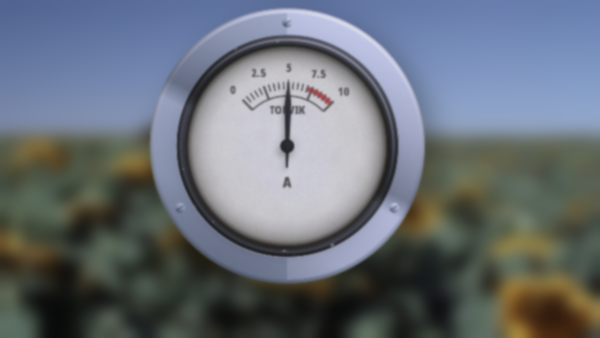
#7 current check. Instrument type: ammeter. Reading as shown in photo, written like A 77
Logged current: A 5
